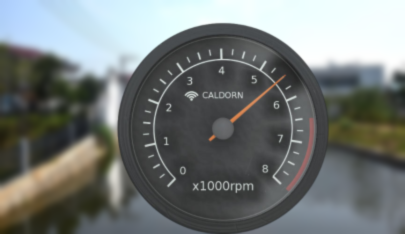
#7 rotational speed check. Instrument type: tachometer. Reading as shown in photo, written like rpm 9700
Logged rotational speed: rpm 5500
